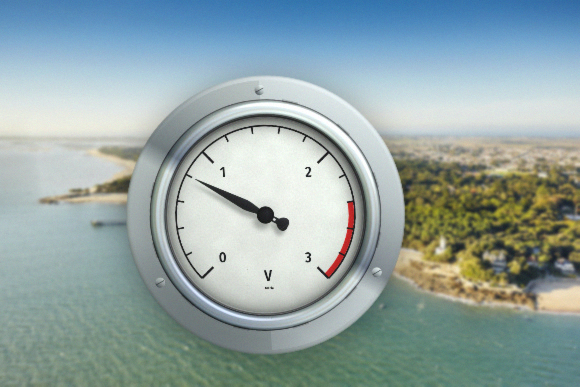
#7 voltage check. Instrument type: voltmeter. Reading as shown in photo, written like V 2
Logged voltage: V 0.8
